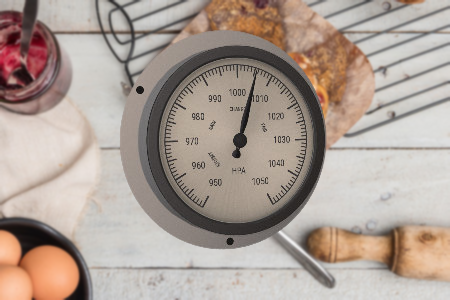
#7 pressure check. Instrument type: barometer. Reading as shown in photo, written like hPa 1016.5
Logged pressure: hPa 1005
